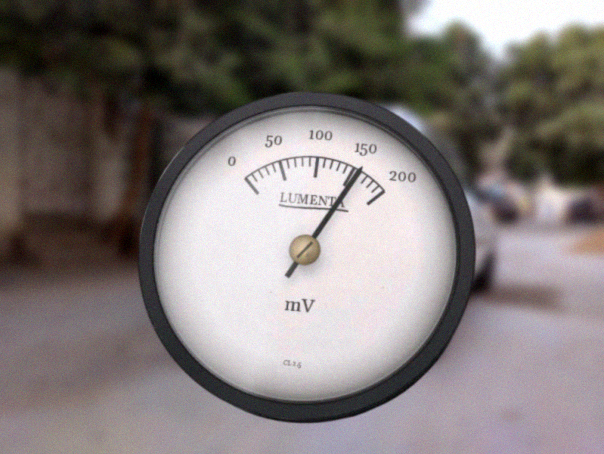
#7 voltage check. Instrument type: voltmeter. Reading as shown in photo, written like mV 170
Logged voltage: mV 160
